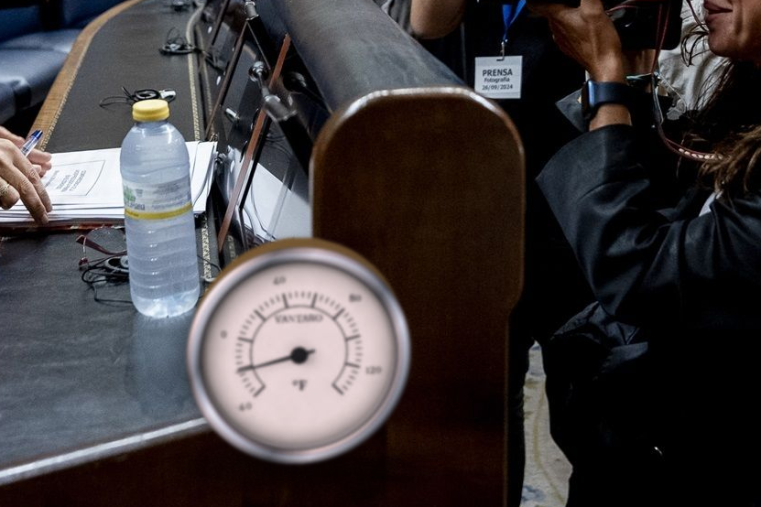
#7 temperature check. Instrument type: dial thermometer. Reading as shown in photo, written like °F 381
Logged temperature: °F -20
